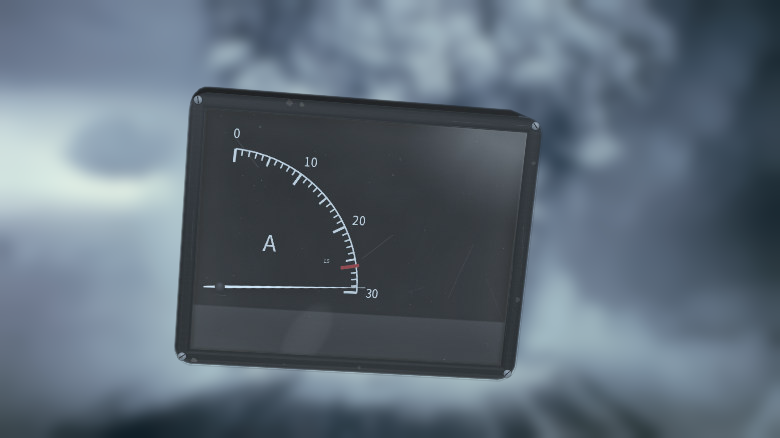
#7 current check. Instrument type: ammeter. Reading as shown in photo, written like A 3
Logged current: A 29
